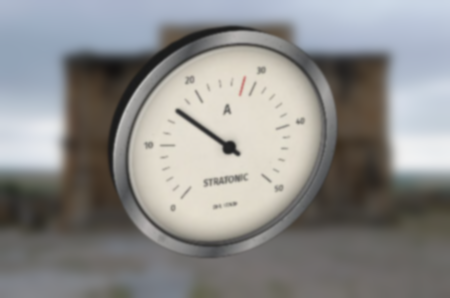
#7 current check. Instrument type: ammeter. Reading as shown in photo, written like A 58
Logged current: A 16
